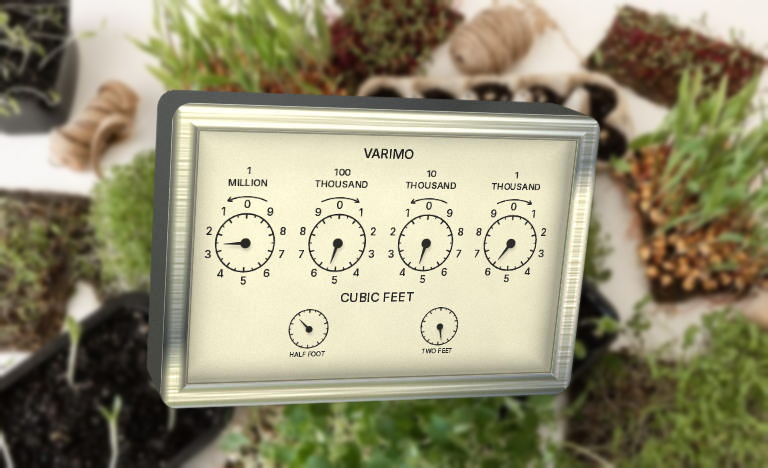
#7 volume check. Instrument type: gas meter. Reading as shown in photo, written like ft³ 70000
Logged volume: ft³ 254600
